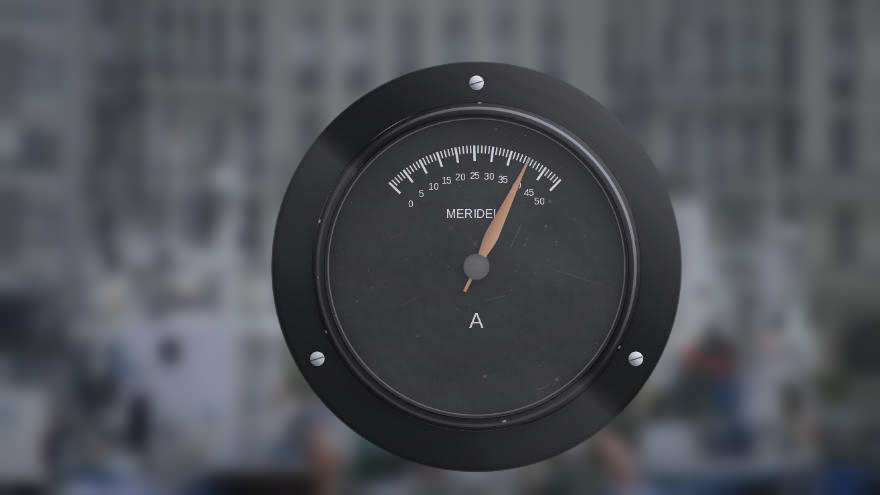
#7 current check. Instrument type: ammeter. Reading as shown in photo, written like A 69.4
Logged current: A 40
